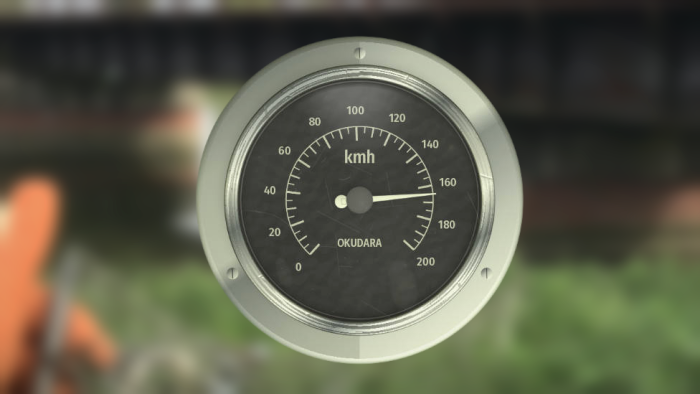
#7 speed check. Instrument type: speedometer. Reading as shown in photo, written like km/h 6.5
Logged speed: km/h 165
